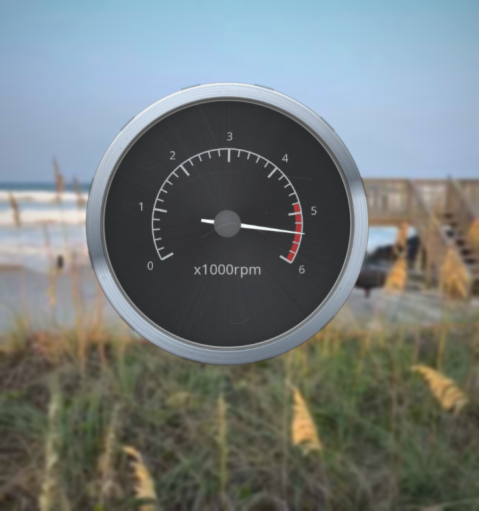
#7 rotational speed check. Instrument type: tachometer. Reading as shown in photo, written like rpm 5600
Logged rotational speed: rpm 5400
